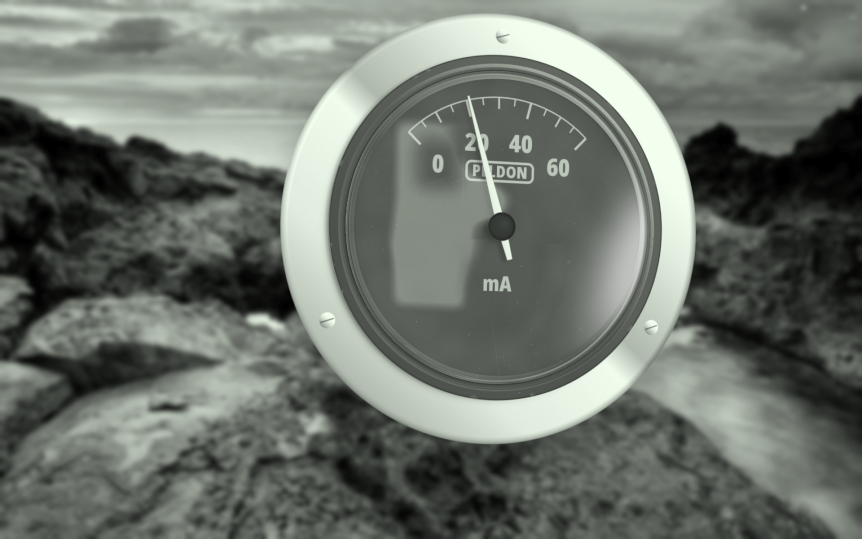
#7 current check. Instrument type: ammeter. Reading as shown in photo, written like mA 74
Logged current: mA 20
